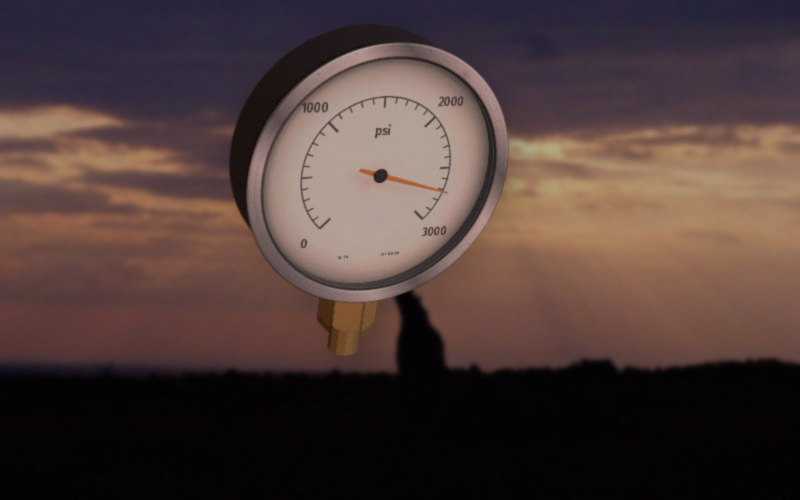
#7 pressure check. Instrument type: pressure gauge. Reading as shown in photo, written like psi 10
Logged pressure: psi 2700
